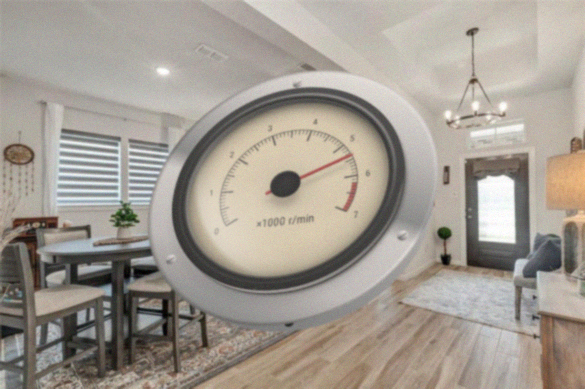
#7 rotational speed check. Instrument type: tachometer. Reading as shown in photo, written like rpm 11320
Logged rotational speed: rpm 5500
